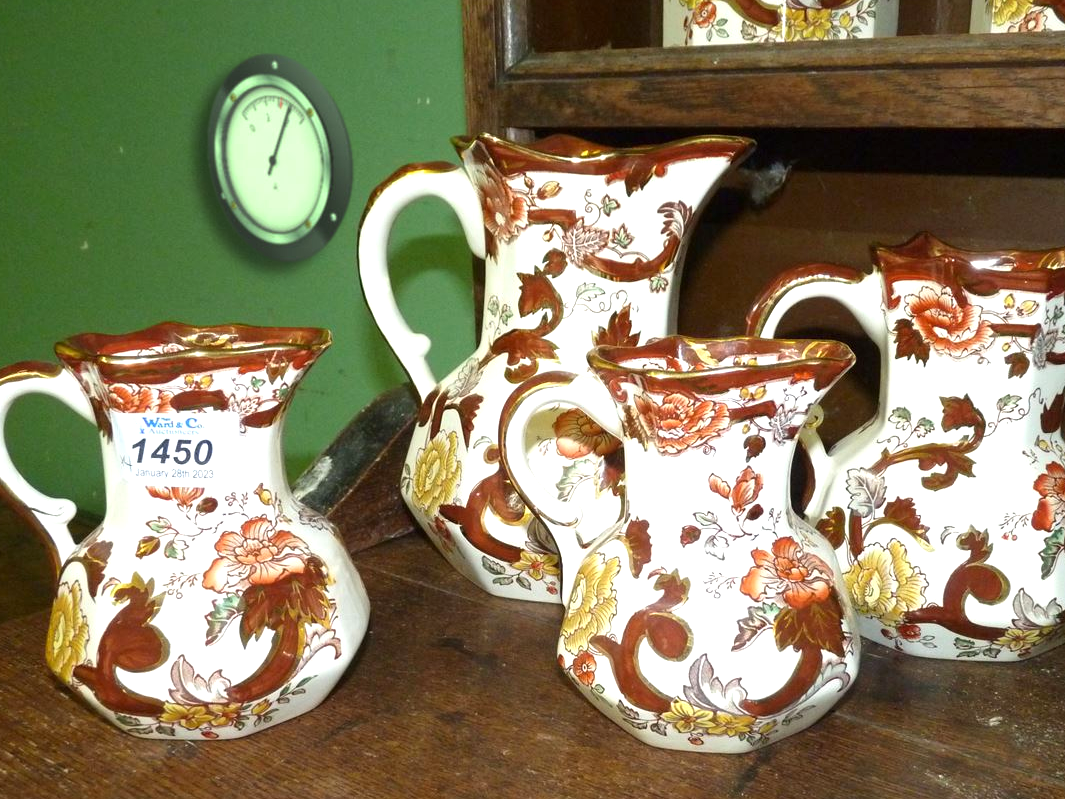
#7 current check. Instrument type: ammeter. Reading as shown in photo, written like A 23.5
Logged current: A 2
